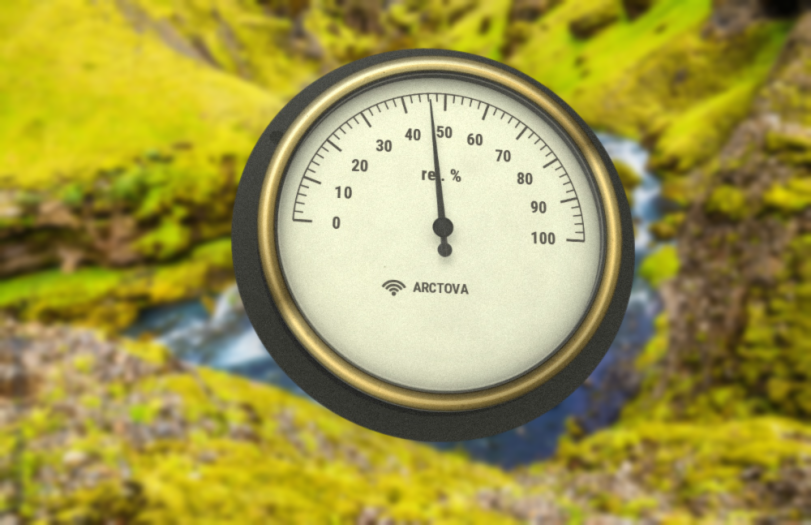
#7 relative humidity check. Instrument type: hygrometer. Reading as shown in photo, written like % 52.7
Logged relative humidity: % 46
